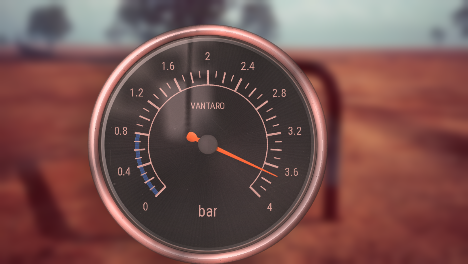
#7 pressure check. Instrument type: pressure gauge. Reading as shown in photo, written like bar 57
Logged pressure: bar 3.7
